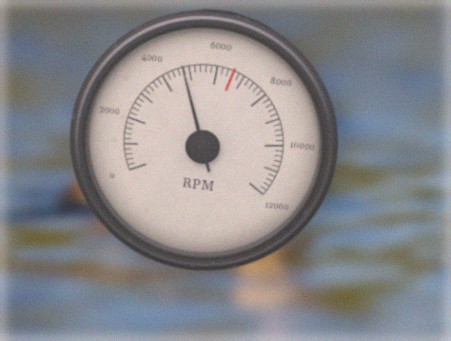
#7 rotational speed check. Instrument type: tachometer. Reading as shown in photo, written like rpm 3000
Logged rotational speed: rpm 4800
